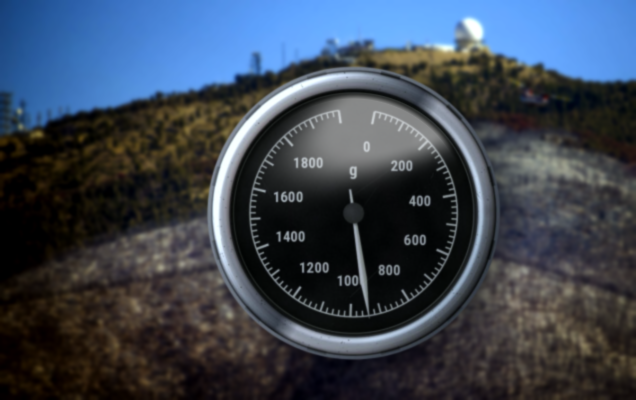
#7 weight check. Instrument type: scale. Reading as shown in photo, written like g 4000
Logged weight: g 940
